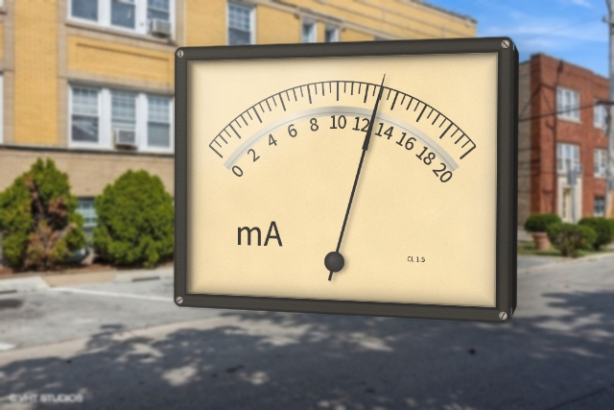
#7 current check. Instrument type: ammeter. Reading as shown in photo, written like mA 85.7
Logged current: mA 13
